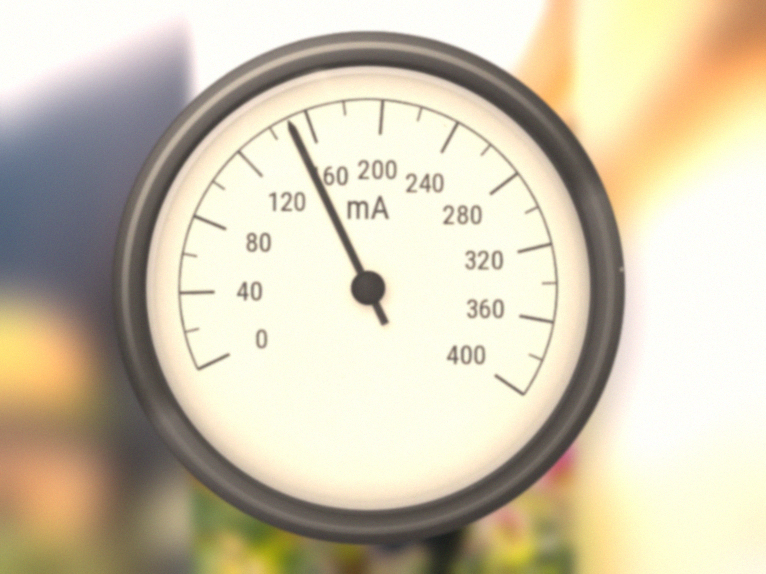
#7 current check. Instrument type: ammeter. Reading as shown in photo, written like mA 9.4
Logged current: mA 150
